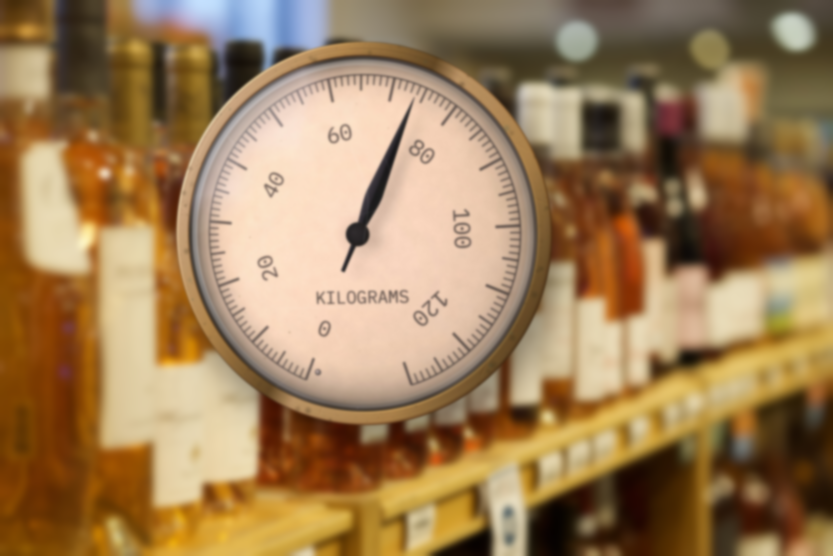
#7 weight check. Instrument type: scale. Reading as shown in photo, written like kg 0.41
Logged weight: kg 74
